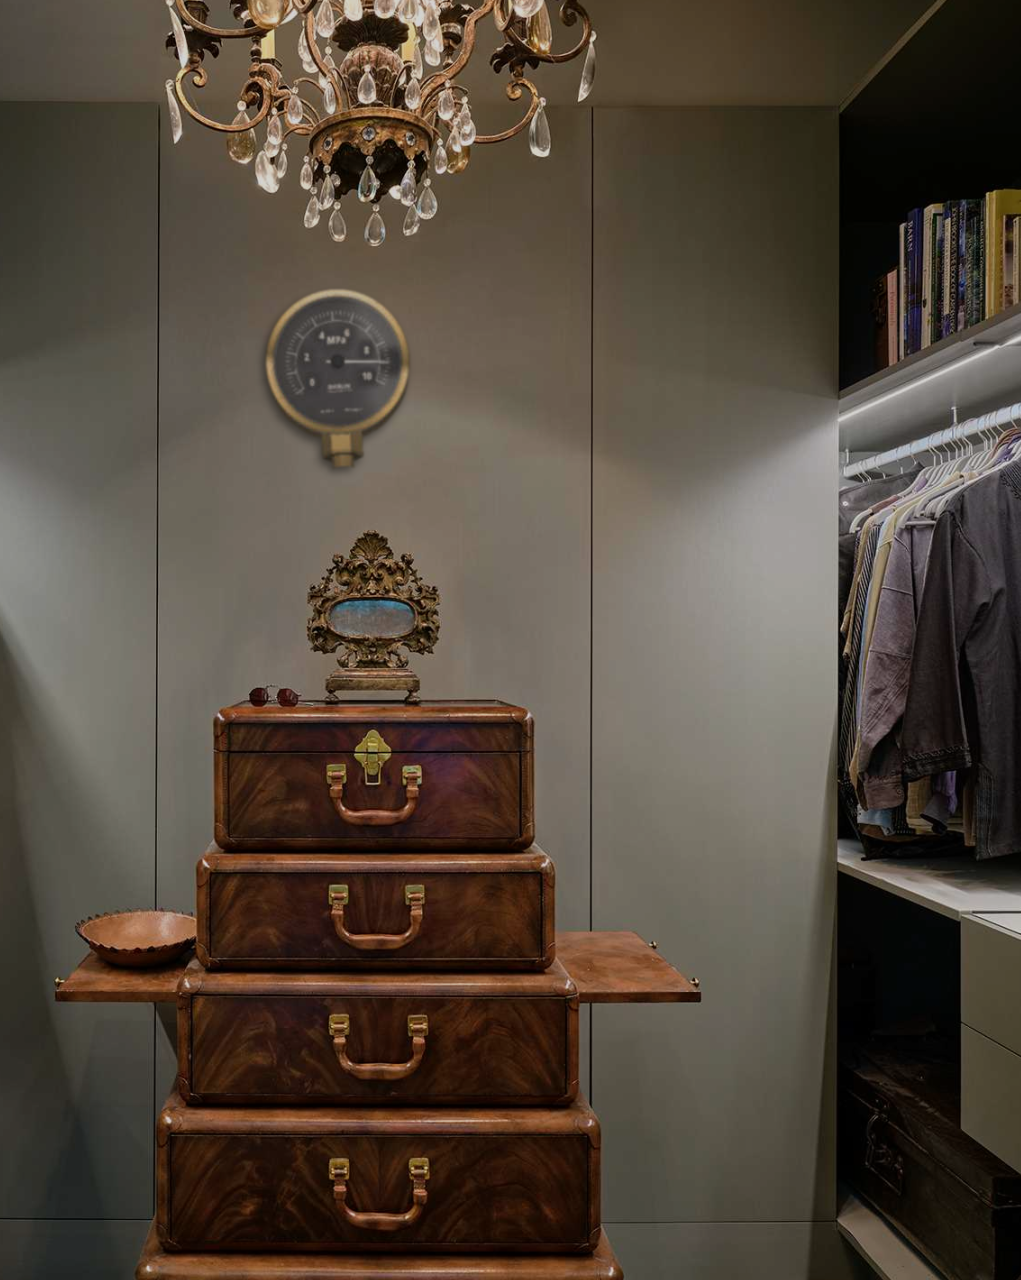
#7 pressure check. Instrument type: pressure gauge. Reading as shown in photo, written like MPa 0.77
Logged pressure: MPa 9
